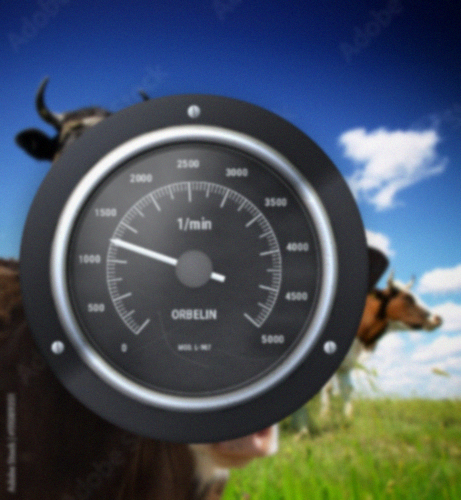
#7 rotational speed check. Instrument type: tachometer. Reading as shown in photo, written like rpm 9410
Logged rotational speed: rpm 1250
